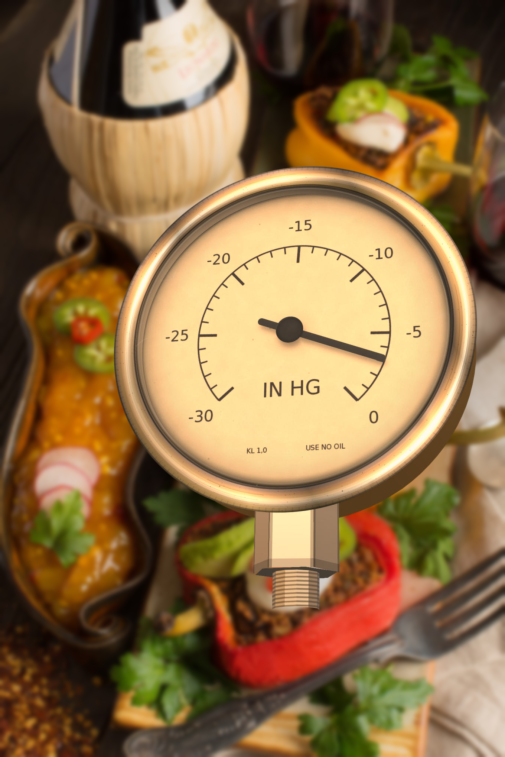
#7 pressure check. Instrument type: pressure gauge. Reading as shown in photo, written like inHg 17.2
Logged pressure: inHg -3
